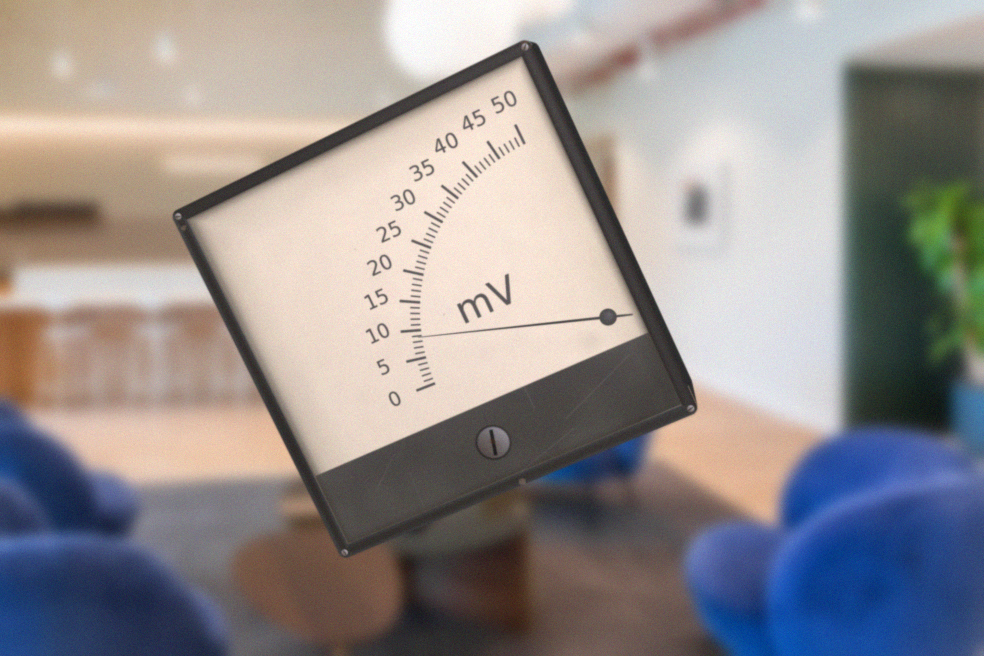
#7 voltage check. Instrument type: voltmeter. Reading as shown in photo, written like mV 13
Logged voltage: mV 9
